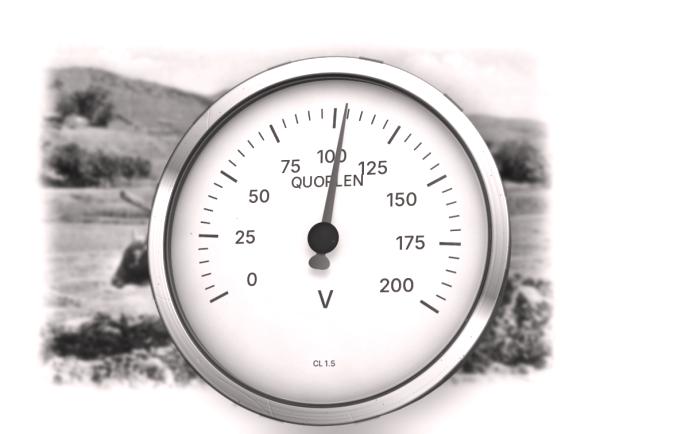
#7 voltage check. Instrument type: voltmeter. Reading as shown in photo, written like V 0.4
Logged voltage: V 105
